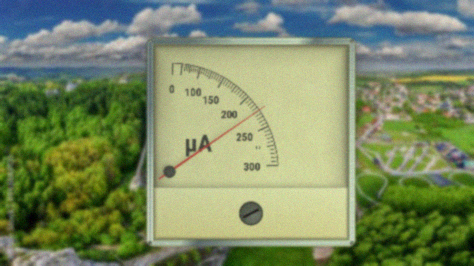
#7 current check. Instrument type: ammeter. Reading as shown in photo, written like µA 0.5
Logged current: µA 225
